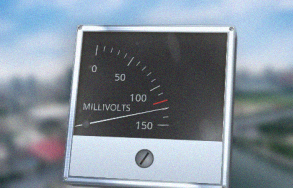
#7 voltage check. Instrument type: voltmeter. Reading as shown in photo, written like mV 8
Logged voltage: mV 130
